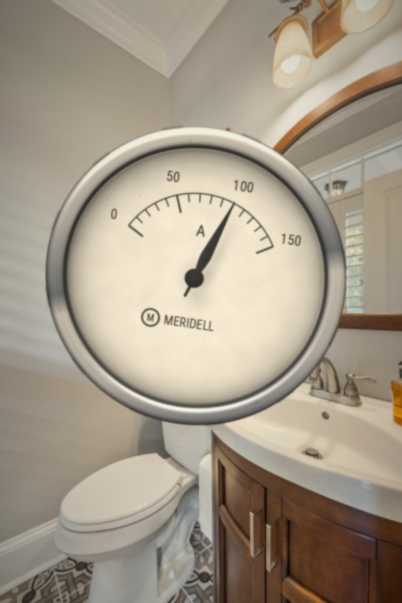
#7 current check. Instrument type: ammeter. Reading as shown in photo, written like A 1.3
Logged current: A 100
